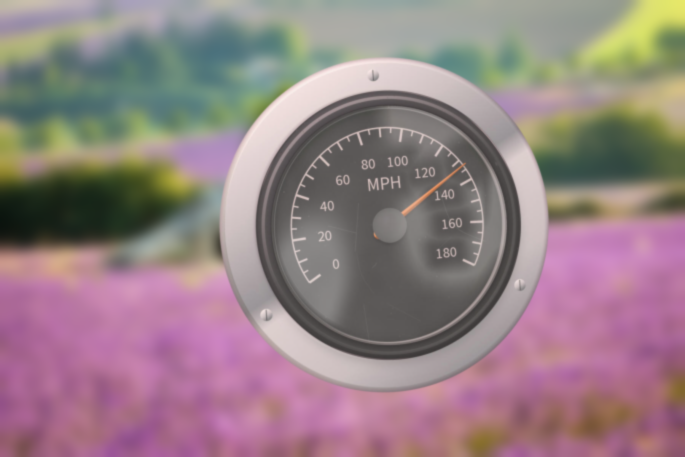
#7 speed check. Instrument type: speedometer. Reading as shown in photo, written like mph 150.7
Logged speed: mph 132.5
